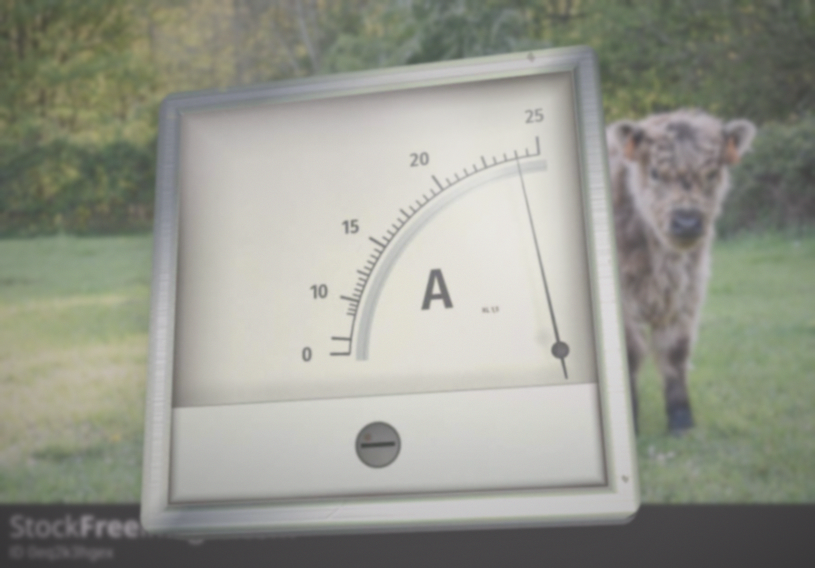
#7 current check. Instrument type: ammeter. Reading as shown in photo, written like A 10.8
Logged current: A 24
